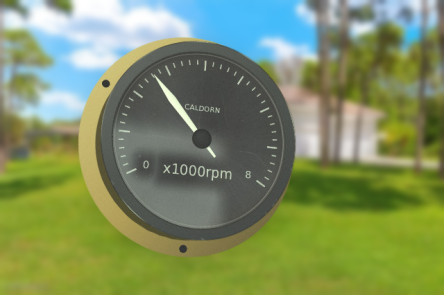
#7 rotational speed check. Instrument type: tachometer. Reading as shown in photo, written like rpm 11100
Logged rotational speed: rpm 2600
